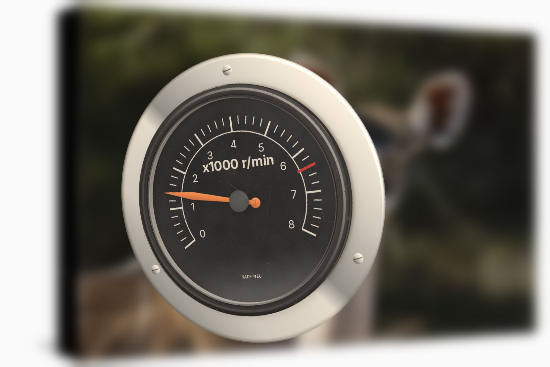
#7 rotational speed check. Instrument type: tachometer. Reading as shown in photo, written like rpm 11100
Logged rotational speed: rpm 1400
